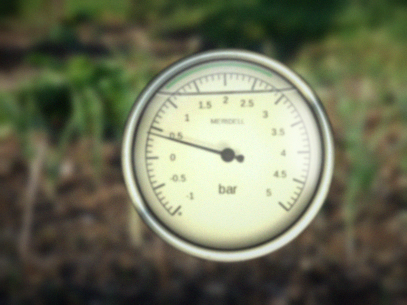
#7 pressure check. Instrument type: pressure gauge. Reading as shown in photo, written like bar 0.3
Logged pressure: bar 0.4
